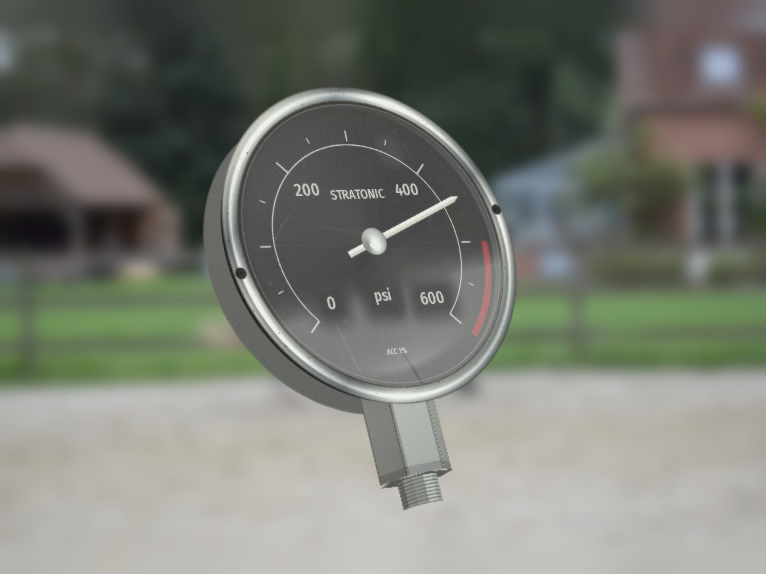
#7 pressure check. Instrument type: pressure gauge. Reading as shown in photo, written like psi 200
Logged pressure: psi 450
